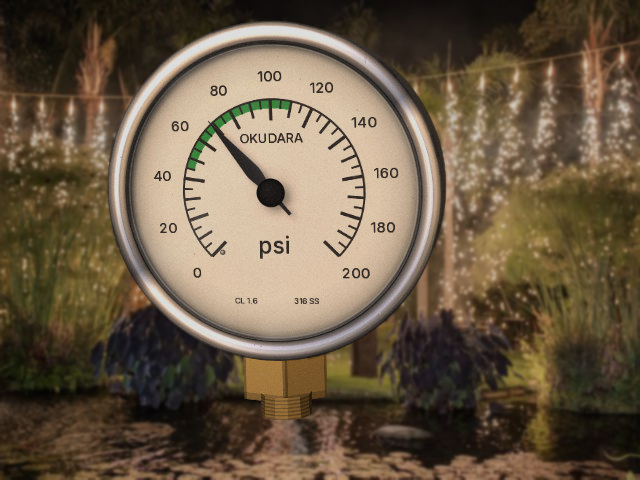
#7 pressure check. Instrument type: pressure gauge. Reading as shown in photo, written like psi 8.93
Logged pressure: psi 70
